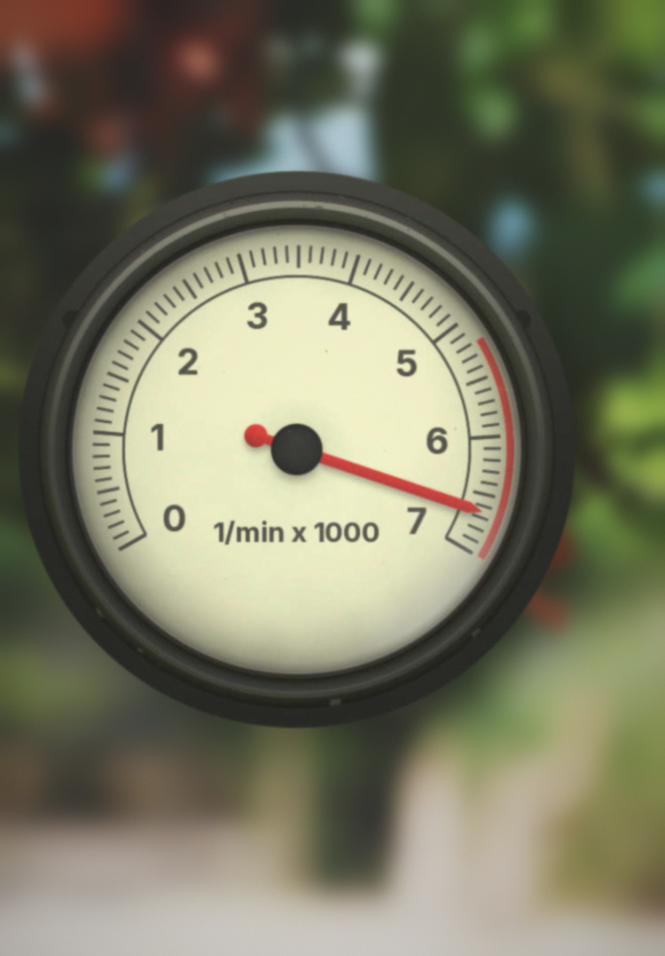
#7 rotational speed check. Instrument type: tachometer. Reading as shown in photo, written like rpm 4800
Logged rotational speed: rpm 6650
